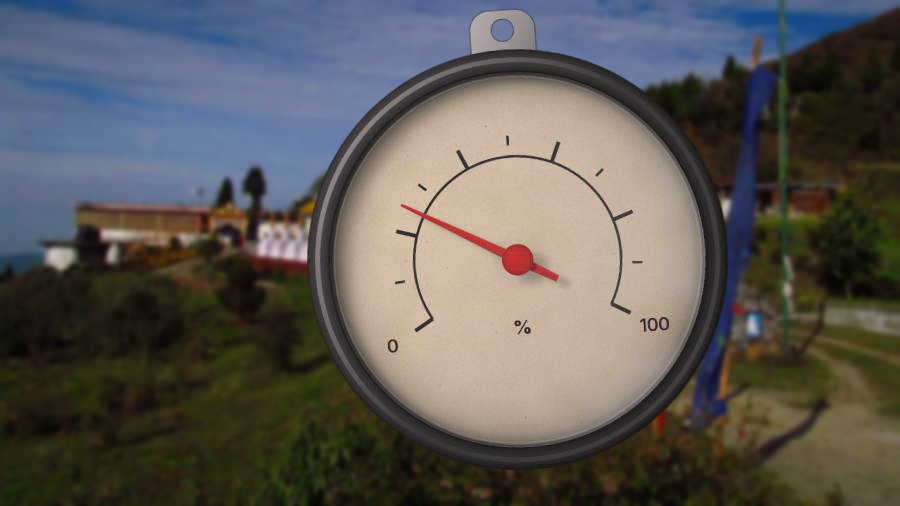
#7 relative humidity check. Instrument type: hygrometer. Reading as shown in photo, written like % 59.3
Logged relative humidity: % 25
